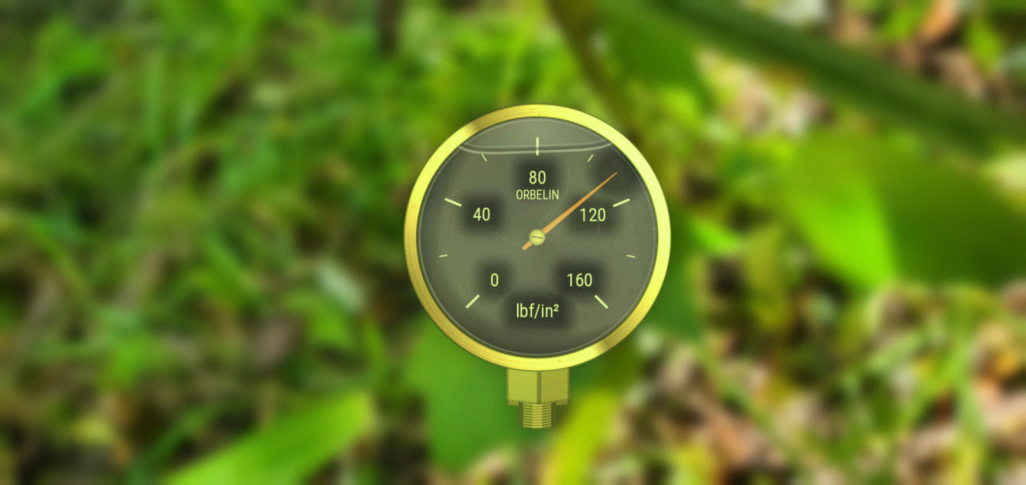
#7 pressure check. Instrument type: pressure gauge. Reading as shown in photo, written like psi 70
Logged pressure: psi 110
